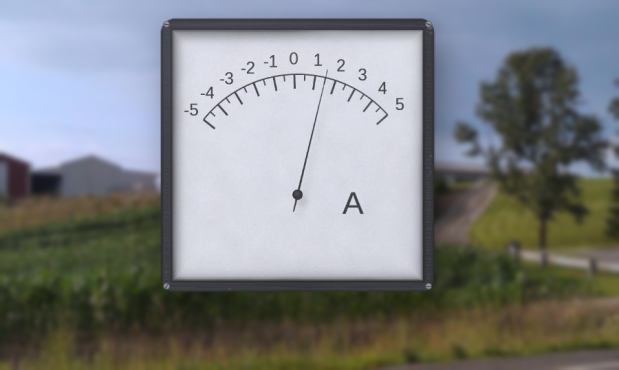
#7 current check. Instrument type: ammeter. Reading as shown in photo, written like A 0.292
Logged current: A 1.5
